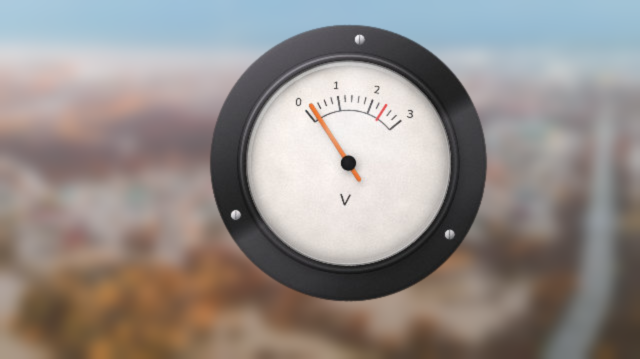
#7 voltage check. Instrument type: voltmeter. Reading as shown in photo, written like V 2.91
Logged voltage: V 0.2
